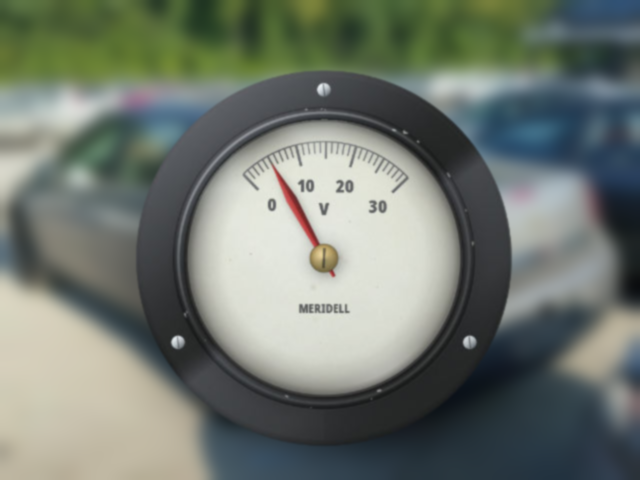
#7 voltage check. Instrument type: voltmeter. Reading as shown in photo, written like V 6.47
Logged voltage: V 5
